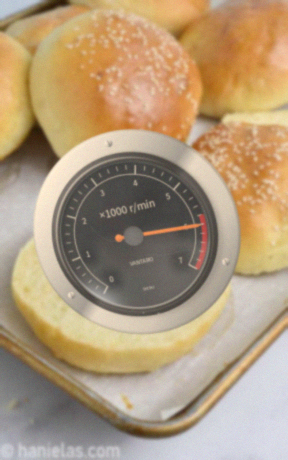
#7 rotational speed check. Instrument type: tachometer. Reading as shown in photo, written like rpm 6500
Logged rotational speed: rpm 6000
